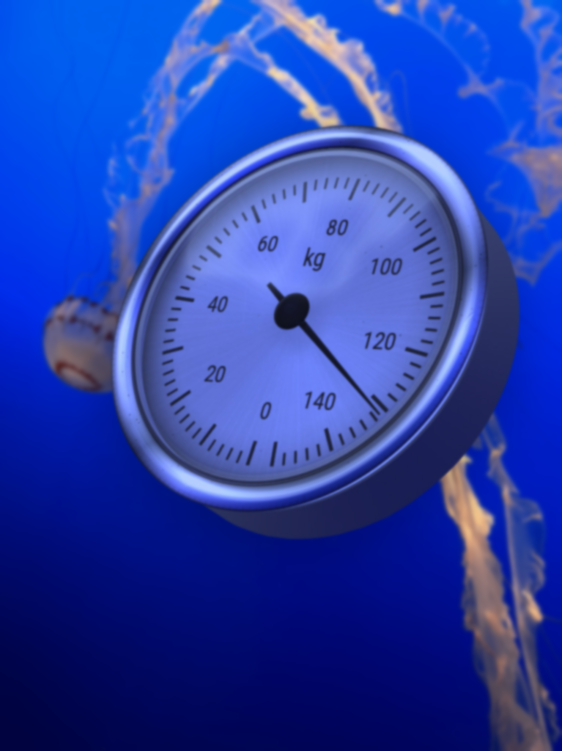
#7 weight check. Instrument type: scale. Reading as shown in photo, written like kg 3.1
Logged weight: kg 131
